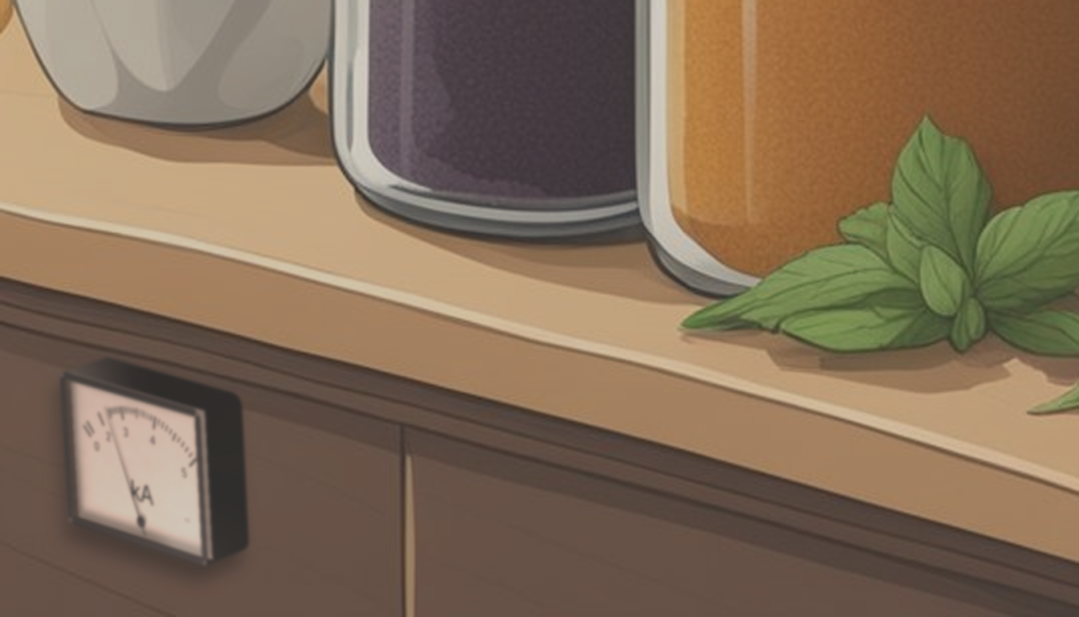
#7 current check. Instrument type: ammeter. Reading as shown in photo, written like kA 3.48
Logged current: kA 2.5
